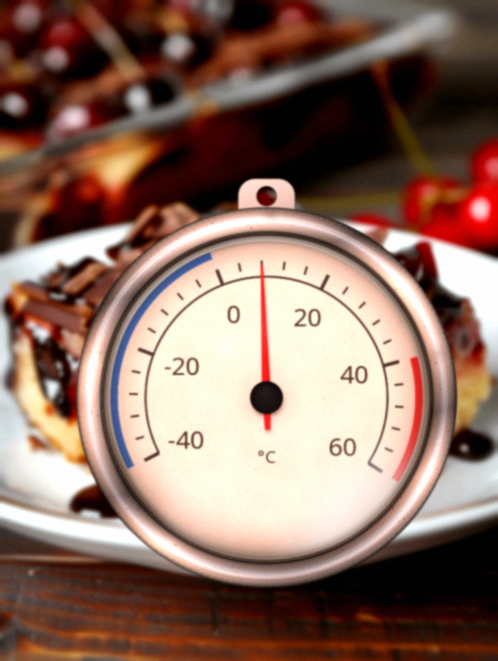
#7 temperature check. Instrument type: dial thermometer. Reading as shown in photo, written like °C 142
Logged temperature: °C 8
